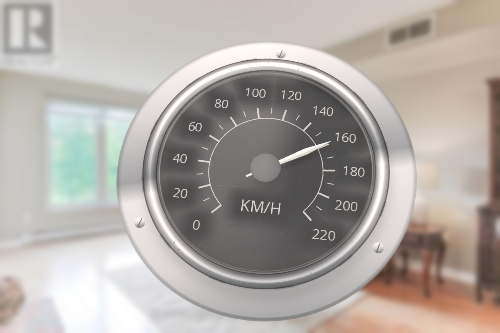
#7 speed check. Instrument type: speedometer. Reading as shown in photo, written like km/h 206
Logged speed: km/h 160
